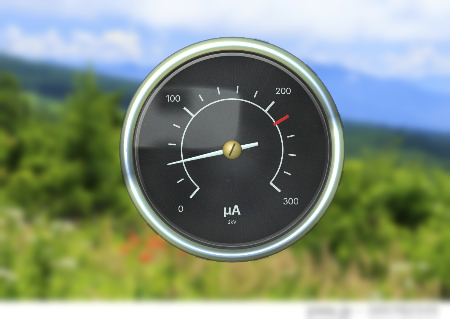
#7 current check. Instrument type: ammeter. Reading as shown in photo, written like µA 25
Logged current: µA 40
